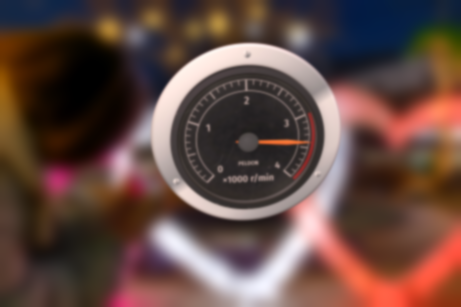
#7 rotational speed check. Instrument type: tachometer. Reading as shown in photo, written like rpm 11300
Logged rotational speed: rpm 3400
